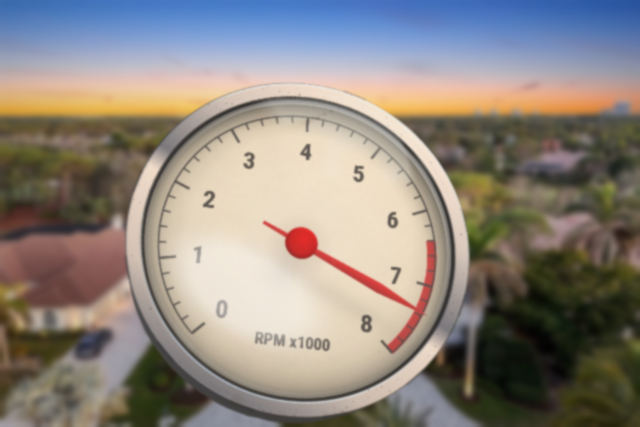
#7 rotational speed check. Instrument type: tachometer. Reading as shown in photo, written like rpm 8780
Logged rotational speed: rpm 7400
